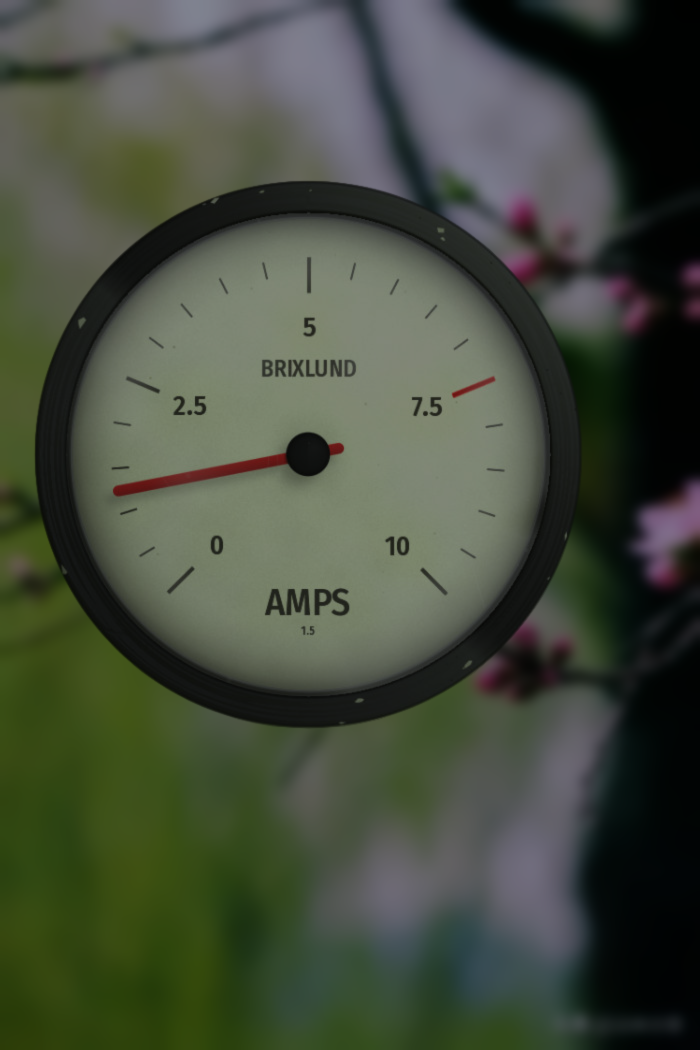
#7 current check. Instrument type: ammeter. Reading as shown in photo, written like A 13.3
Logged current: A 1.25
